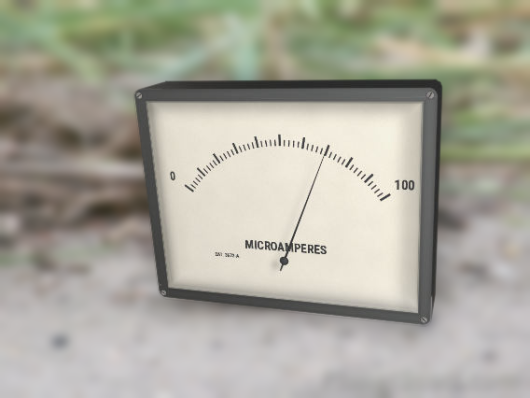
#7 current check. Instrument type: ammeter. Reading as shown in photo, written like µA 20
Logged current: µA 70
